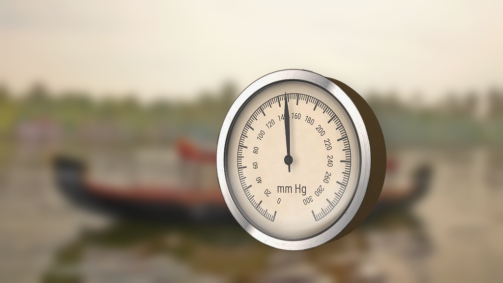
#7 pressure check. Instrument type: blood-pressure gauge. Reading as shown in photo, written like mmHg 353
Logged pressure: mmHg 150
